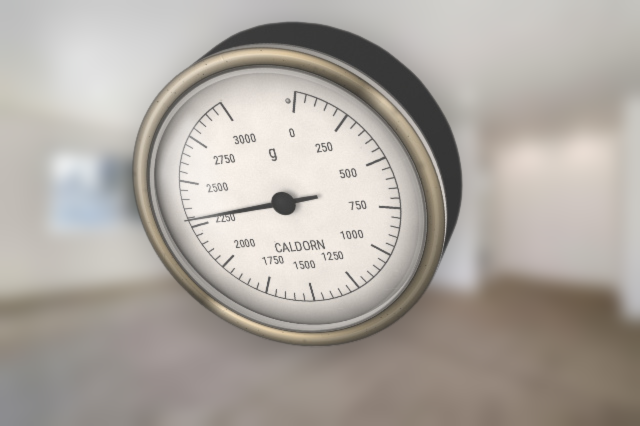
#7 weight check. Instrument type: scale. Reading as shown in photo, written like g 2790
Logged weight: g 2300
